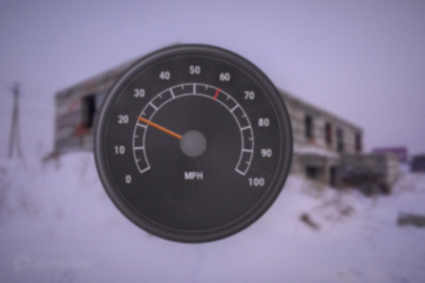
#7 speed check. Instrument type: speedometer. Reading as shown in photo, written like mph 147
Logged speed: mph 22.5
